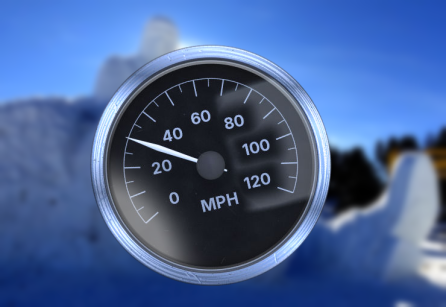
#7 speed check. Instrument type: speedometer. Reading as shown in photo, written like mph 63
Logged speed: mph 30
